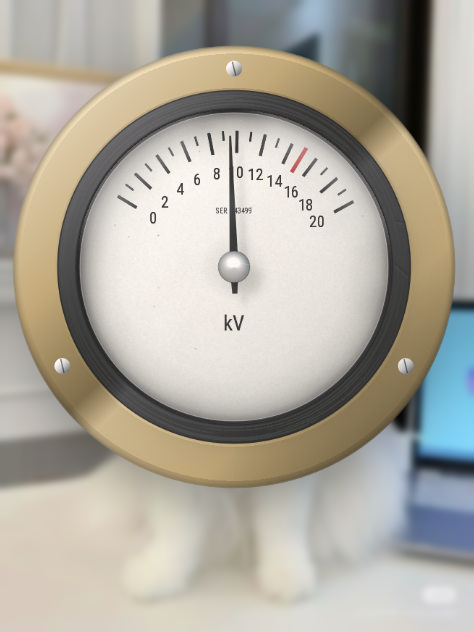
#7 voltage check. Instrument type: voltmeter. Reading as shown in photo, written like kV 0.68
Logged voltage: kV 9.5
